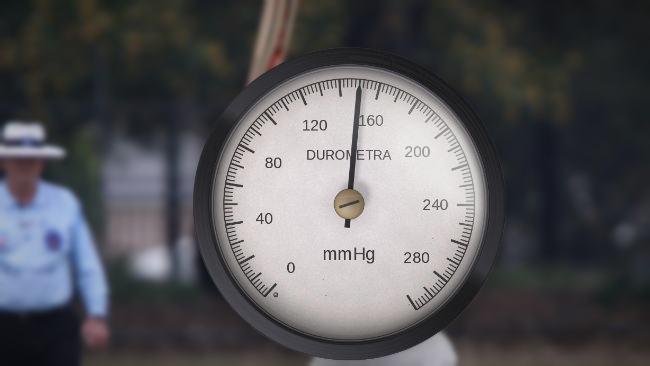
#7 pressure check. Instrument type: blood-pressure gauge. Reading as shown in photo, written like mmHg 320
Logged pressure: mmHg 150
